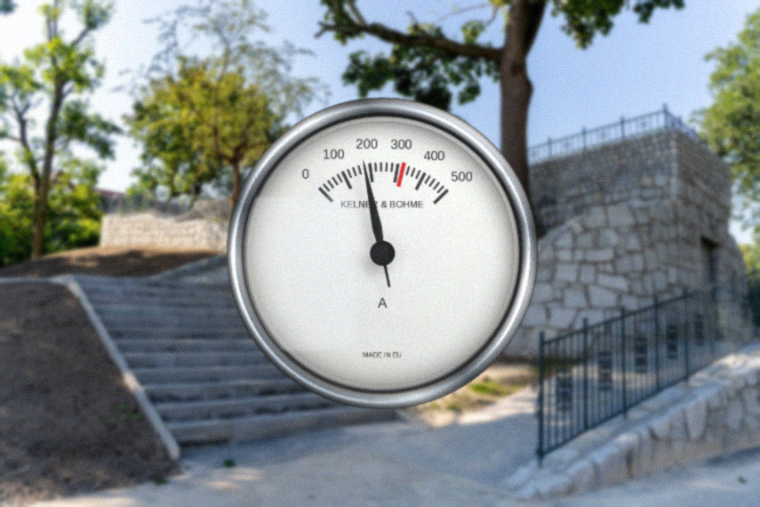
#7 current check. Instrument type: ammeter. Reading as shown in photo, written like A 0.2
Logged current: A 180
